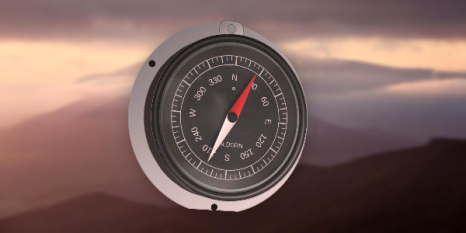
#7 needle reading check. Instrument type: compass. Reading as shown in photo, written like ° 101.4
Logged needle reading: ° 25
